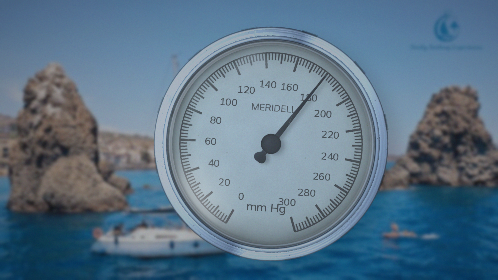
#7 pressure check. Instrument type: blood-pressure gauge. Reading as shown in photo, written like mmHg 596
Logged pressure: mmHg 180
